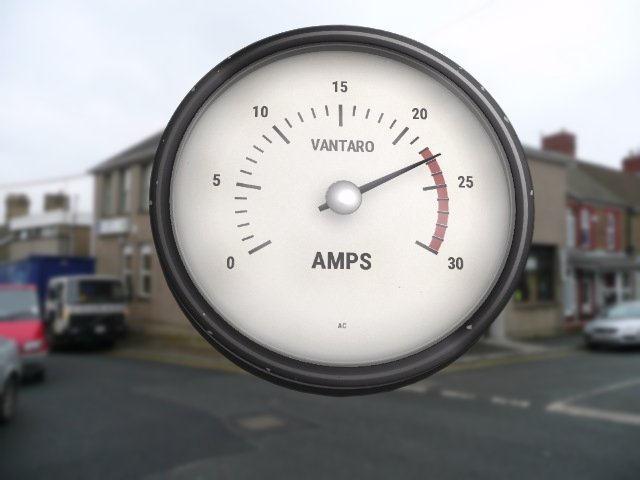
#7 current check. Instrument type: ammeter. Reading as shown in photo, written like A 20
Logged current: A 23
